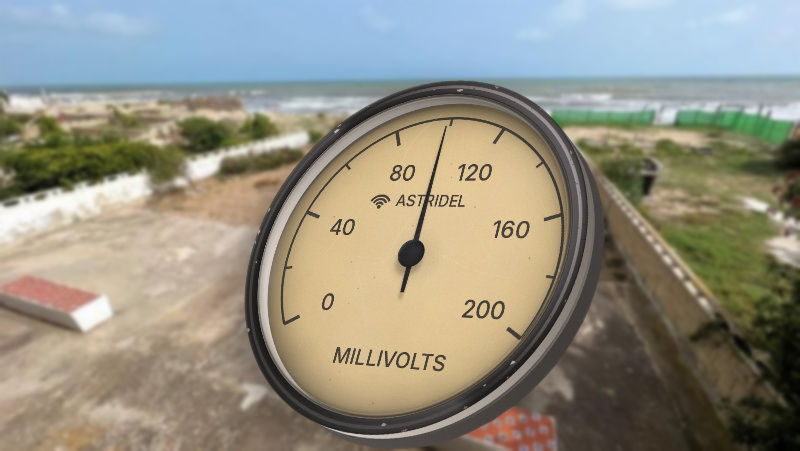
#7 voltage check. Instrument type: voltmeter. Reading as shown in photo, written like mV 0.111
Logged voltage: mV 100
